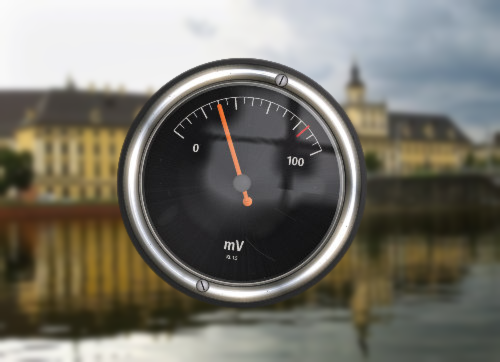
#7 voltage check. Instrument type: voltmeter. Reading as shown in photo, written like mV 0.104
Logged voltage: mV 30
